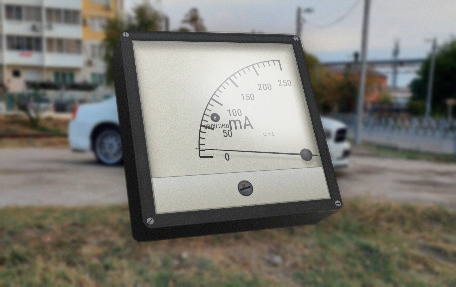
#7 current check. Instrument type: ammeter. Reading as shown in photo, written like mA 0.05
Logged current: mA 10
